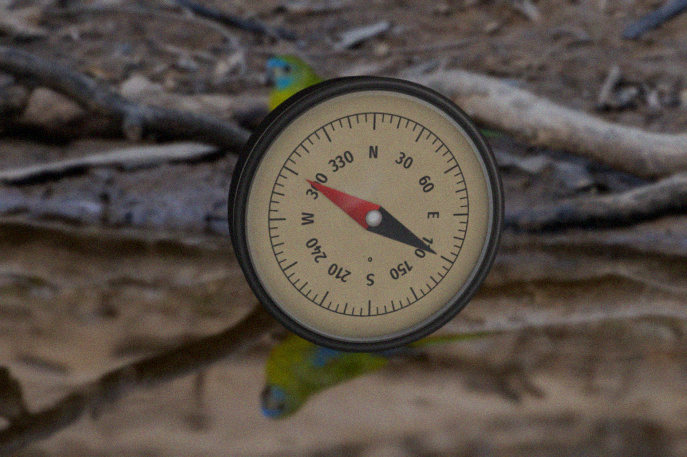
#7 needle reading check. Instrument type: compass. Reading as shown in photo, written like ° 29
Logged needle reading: ° 300
